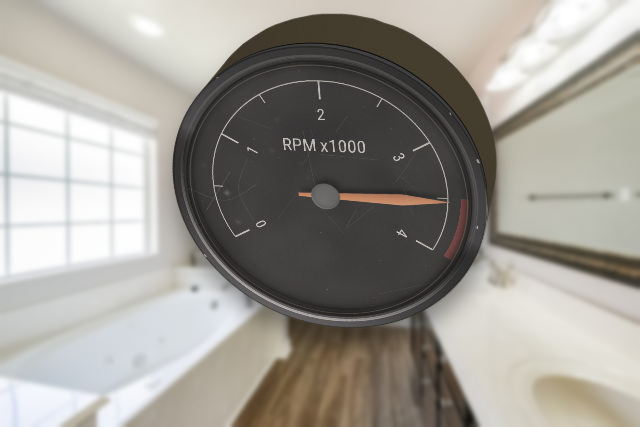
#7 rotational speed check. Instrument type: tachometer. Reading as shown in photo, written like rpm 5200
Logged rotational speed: rpm 3500
